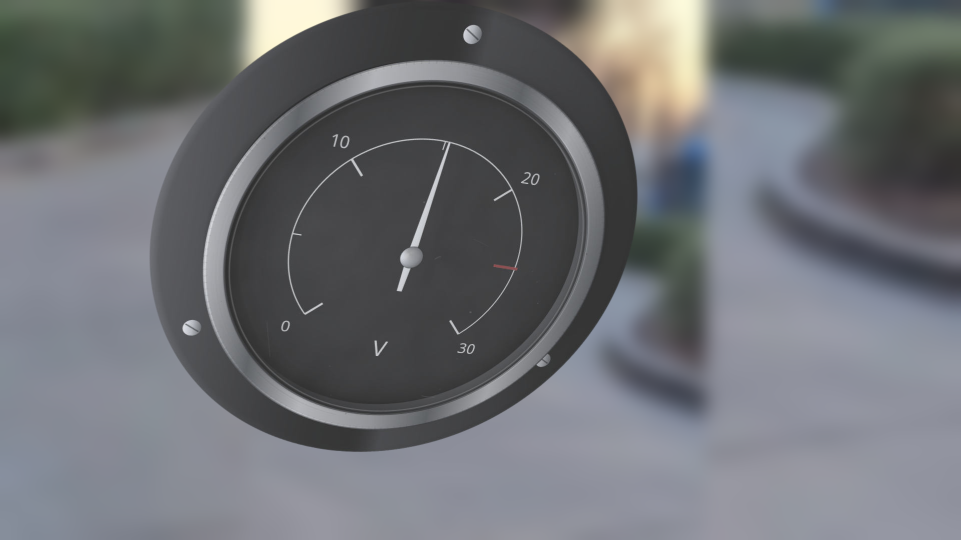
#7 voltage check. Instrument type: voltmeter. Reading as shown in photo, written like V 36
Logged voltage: V 15
